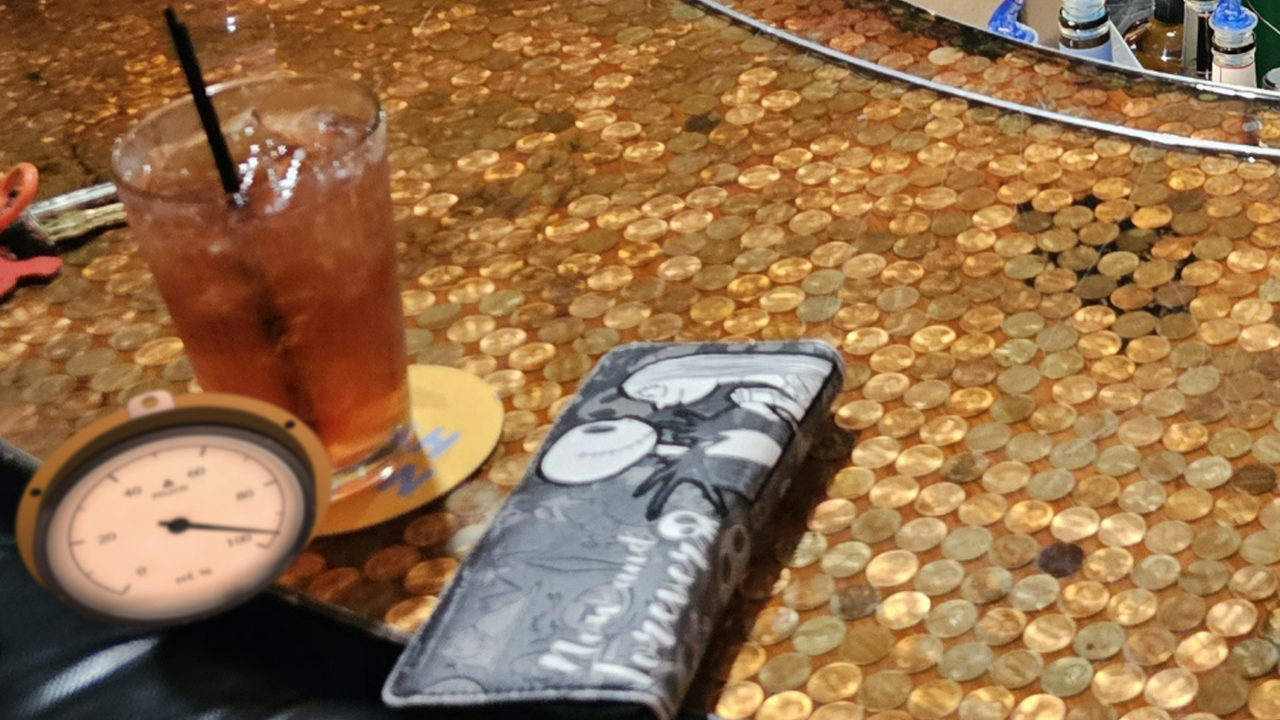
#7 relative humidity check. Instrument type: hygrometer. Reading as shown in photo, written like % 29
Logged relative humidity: % 95
